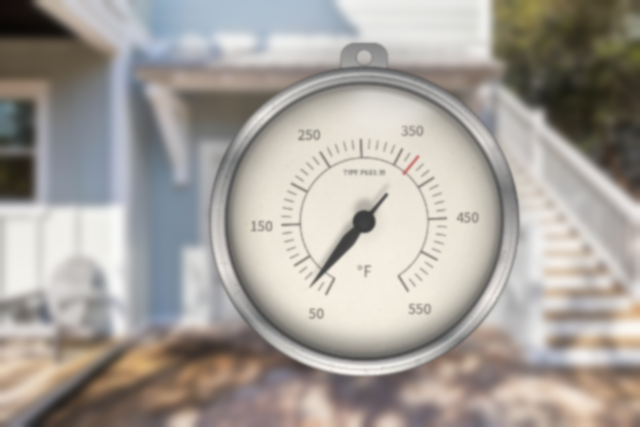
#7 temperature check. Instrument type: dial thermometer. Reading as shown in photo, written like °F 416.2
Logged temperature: °F 70
